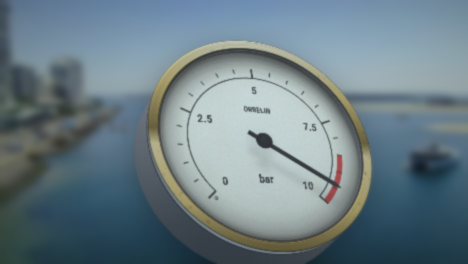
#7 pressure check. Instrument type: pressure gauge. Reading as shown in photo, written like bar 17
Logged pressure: bar 9.5
